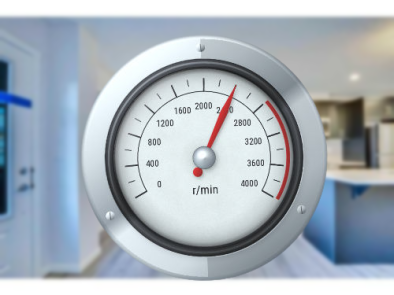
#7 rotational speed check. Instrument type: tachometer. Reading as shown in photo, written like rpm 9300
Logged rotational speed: rpm 2400
